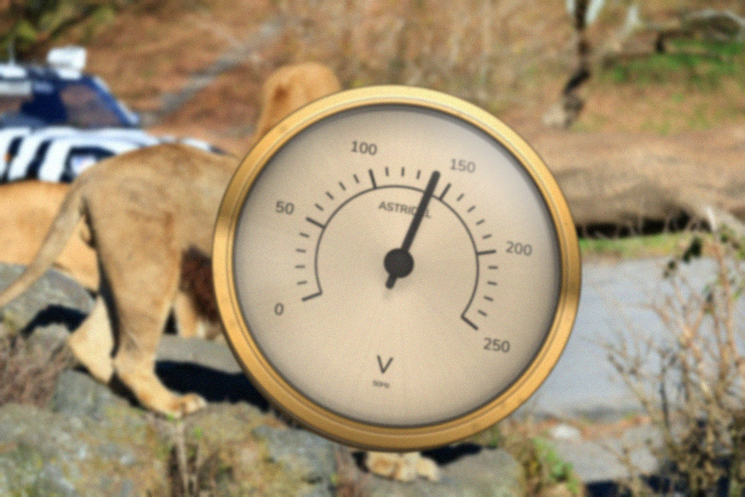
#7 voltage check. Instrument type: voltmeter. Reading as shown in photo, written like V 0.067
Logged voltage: V 140
